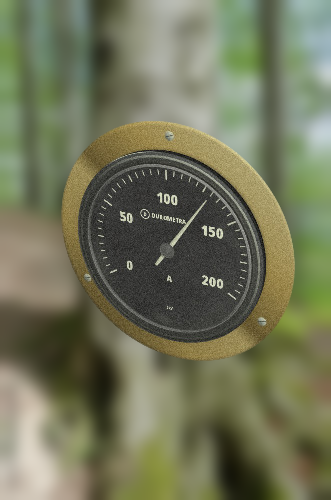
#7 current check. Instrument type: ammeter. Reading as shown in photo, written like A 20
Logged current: A 130
